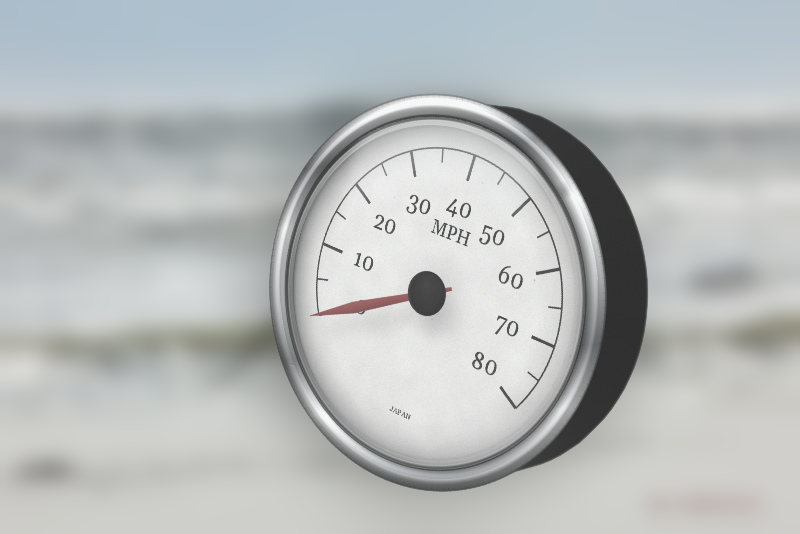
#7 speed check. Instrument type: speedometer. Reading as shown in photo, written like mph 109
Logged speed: mph 0
